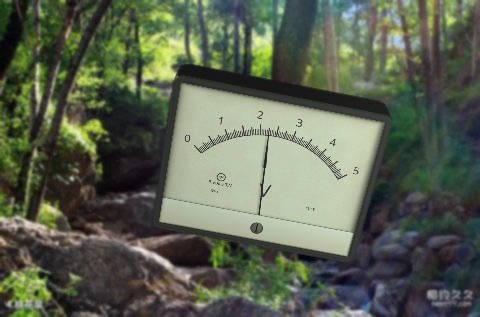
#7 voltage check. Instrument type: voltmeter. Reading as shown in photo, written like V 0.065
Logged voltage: V 2.25
